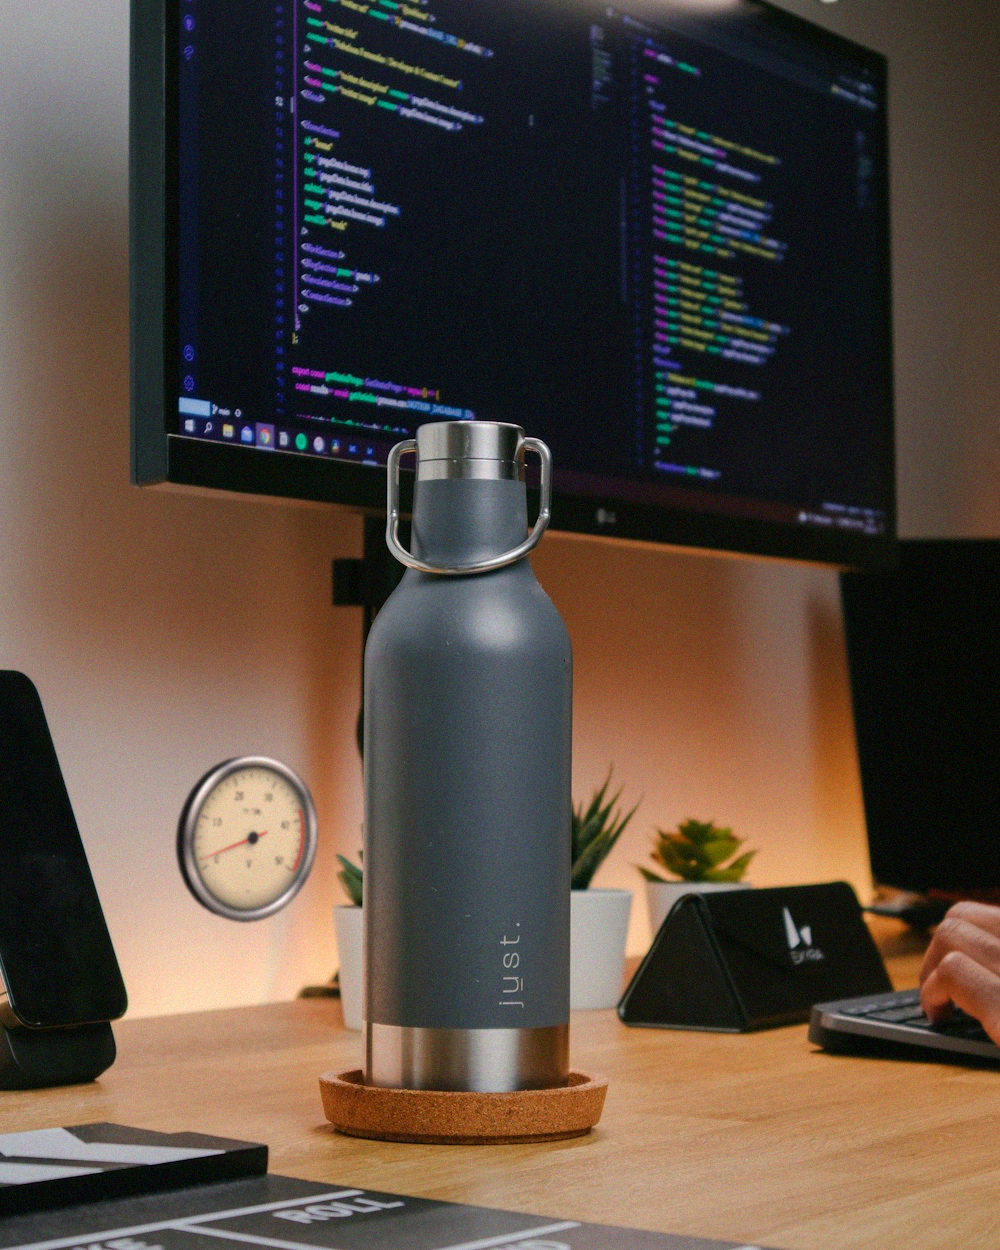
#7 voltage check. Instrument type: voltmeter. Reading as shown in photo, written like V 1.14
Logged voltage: V 2
